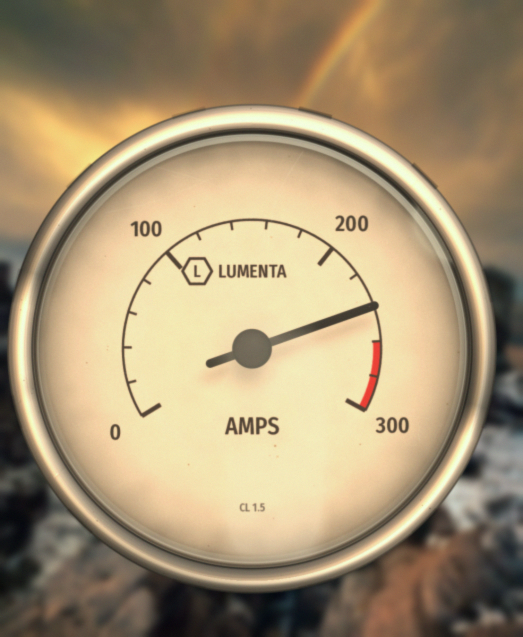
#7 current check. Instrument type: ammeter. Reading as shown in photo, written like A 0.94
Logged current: A 240
